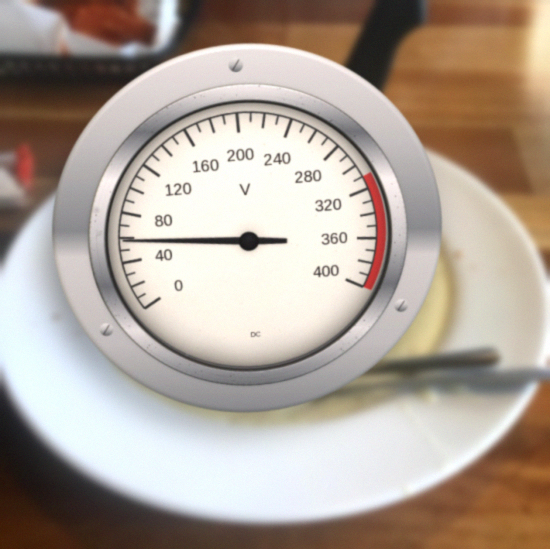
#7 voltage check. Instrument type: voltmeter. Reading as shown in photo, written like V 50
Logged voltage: V 60
